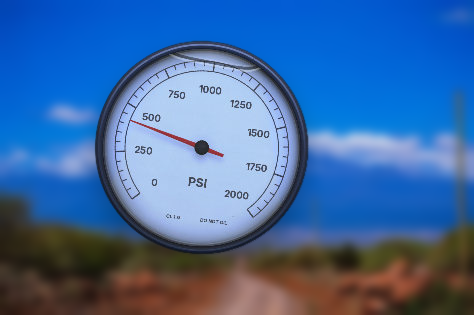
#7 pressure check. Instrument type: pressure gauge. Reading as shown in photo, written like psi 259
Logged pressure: psi 425
